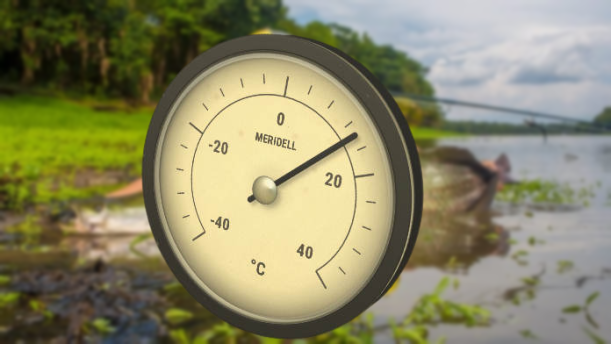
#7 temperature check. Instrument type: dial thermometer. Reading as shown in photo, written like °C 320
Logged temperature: °C 14
